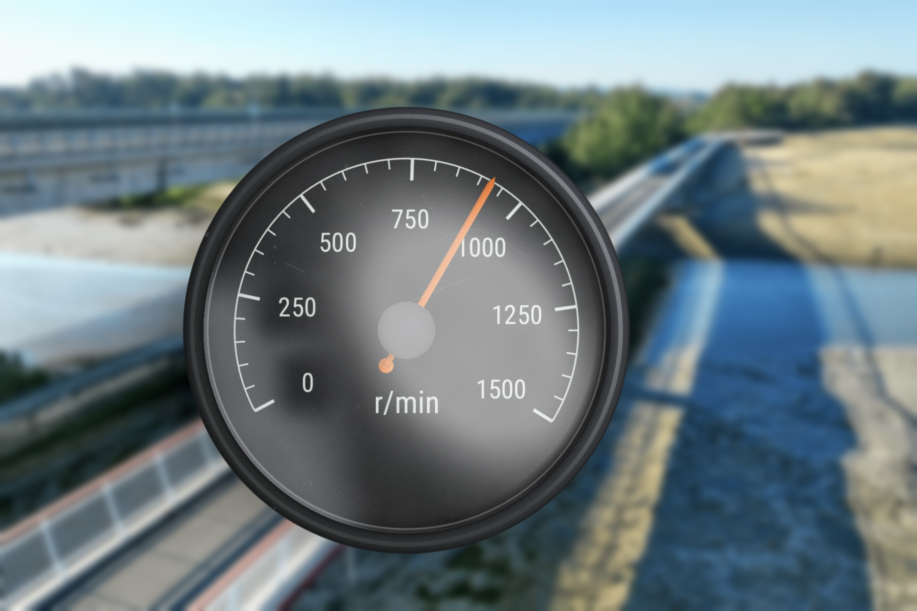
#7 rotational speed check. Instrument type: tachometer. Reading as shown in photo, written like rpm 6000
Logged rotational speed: rpm 925
